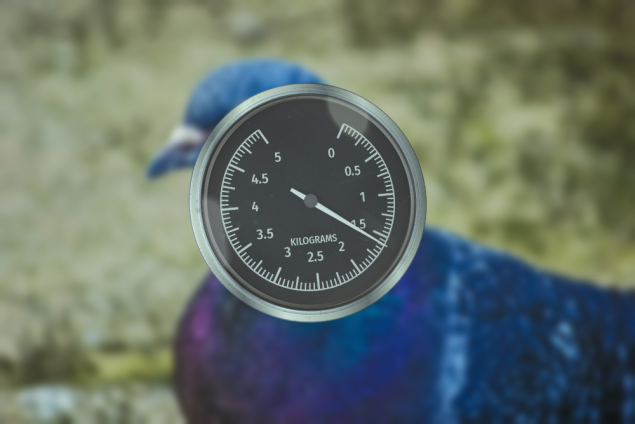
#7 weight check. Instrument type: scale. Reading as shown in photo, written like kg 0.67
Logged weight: kg 1.6
